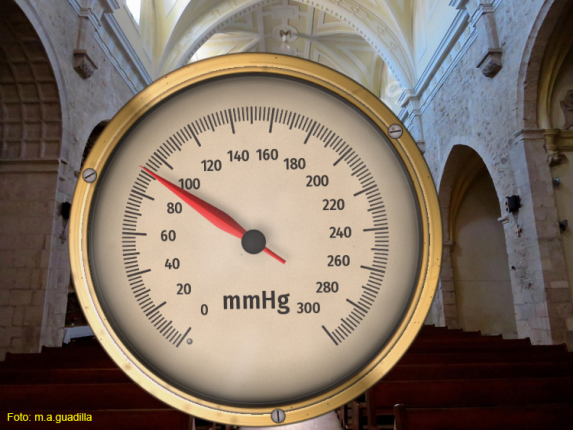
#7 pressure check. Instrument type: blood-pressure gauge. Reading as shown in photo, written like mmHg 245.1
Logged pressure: mmHg 92
